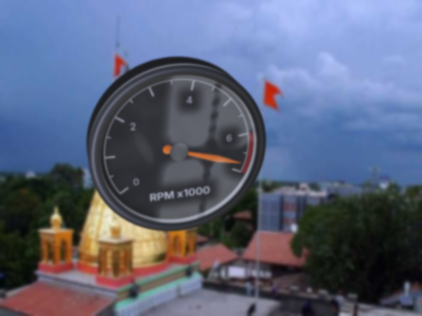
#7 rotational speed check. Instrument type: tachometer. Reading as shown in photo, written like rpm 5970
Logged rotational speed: rpm 6750
